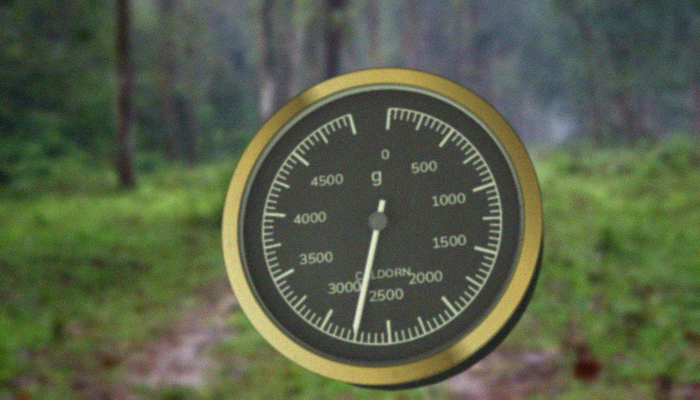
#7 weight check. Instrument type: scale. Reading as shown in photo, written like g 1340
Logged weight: g 2750
